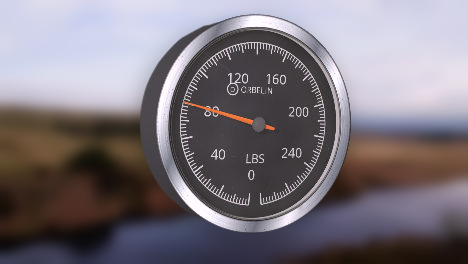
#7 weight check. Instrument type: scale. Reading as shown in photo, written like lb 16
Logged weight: lb 80
